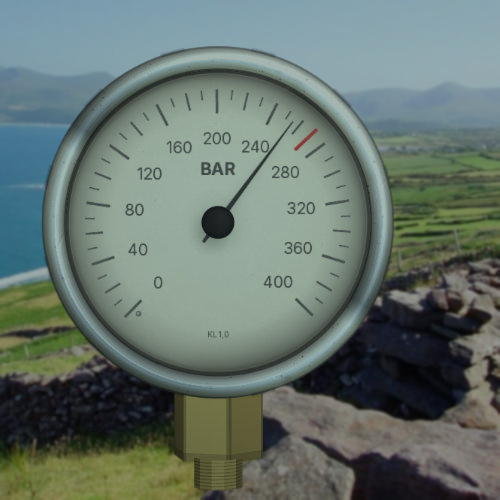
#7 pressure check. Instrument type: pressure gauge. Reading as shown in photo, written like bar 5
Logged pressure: bar 255
